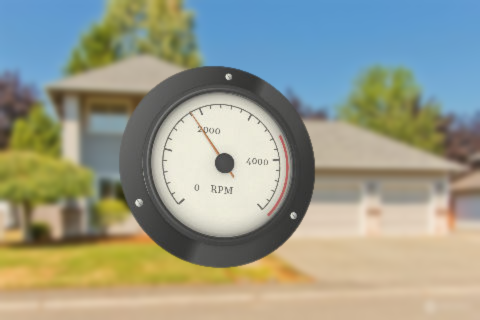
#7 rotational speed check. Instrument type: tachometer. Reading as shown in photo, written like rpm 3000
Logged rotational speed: rpm 1800
